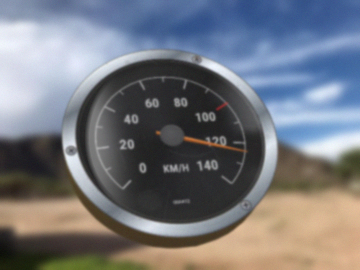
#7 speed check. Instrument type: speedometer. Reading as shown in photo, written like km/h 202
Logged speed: km/h 125
